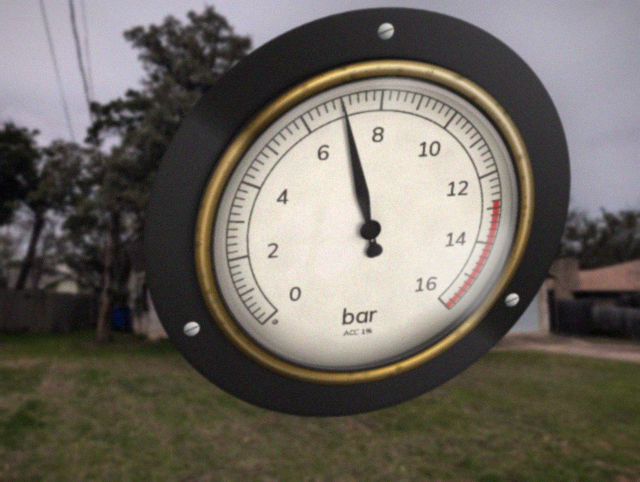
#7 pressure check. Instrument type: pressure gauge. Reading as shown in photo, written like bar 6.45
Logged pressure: bar 7
